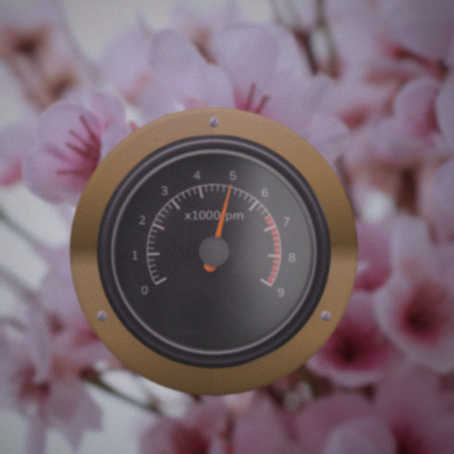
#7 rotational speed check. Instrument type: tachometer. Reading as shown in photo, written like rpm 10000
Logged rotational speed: rpm 5000
